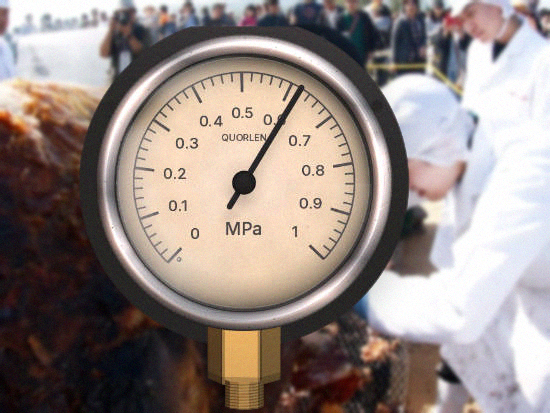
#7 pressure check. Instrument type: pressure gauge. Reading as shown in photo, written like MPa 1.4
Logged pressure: MPa 0.62
